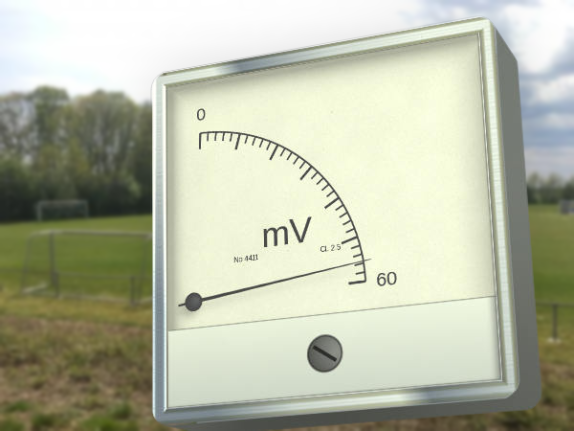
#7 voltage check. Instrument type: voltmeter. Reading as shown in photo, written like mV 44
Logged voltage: mV 56
